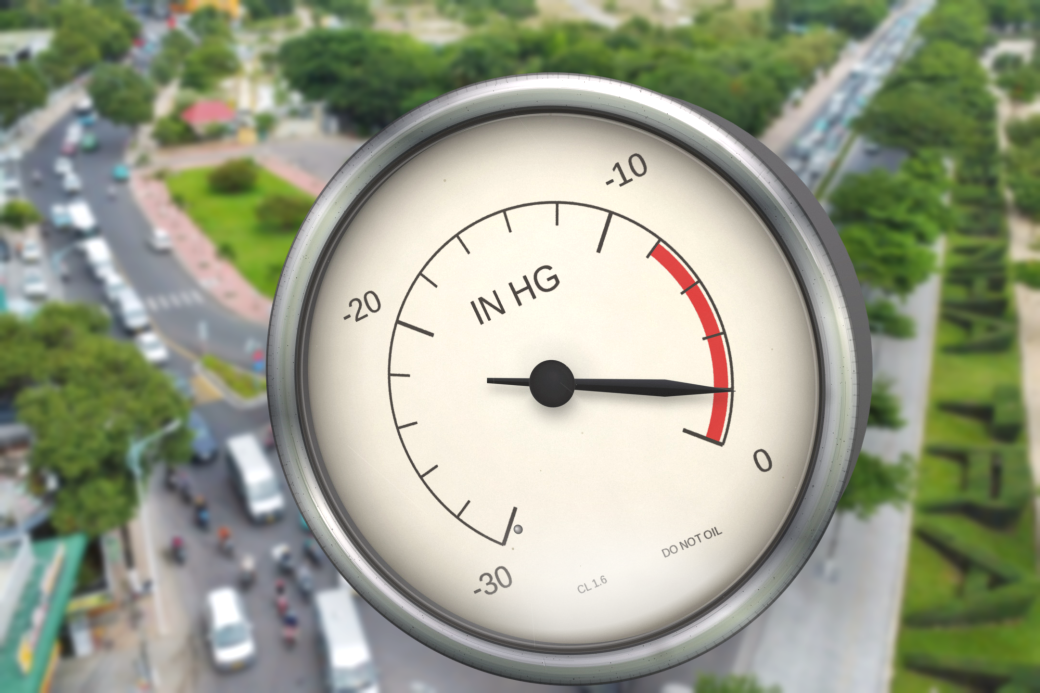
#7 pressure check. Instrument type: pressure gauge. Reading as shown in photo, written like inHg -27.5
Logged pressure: inHg -2
